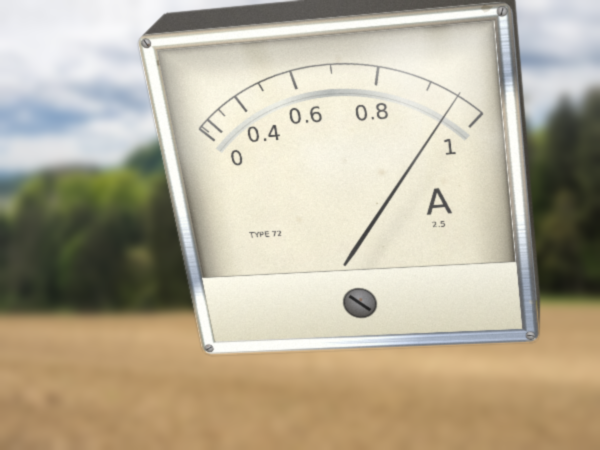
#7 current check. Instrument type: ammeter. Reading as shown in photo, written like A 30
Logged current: A 0.95
